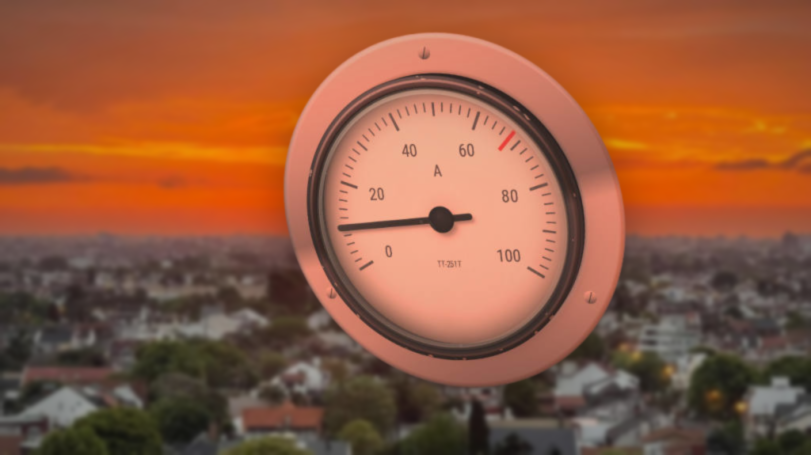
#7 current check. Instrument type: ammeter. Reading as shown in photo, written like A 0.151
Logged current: A 10
